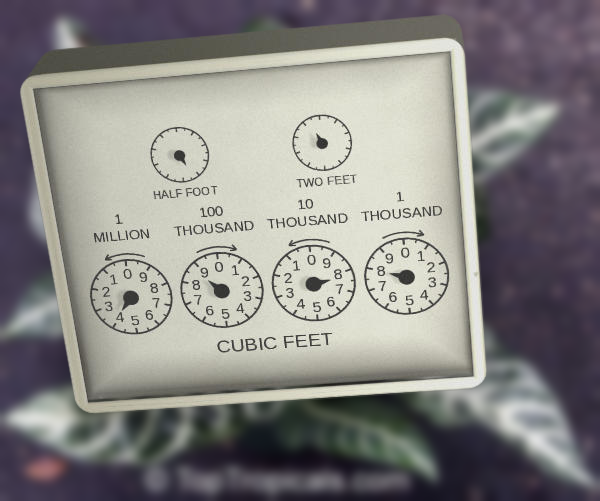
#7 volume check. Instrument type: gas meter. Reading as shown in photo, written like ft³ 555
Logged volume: ft³ 387800
